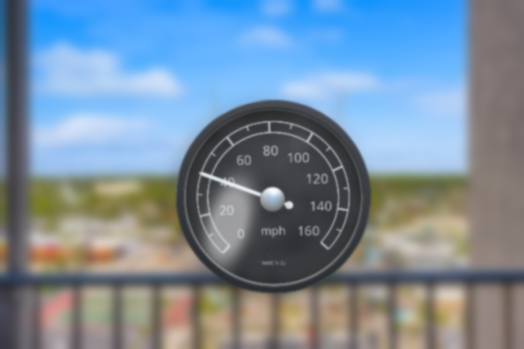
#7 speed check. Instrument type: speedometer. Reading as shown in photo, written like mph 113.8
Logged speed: mph 40
